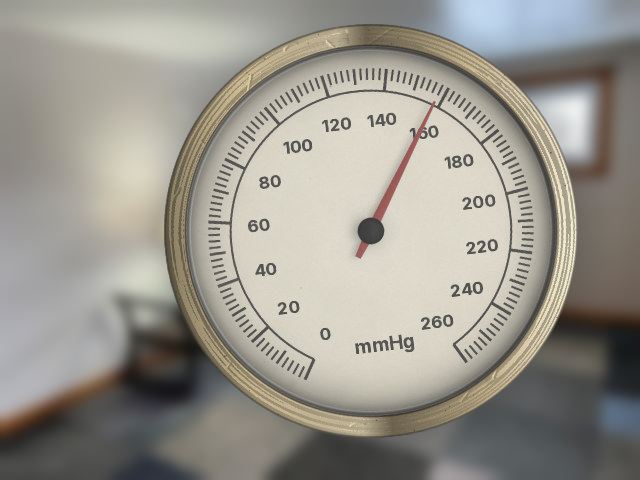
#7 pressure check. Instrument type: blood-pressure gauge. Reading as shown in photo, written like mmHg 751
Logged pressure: mmHg 158
